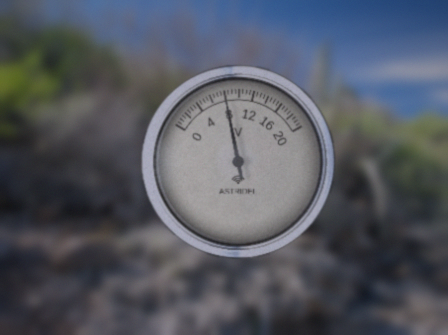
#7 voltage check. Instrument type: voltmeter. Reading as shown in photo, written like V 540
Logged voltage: V 8
